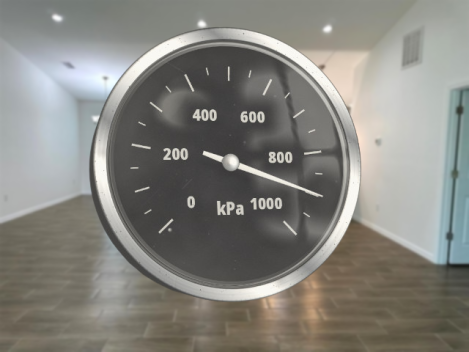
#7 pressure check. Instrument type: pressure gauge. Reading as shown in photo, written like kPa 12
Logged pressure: kPa 900
